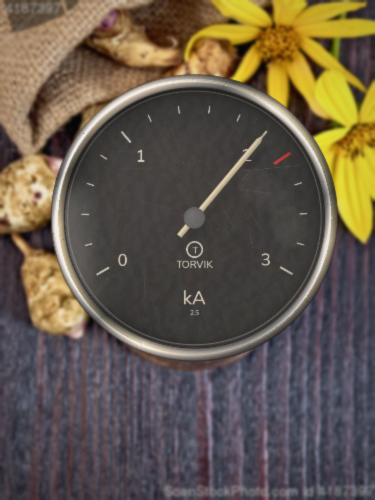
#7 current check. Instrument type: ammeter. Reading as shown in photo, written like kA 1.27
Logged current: kA 2
